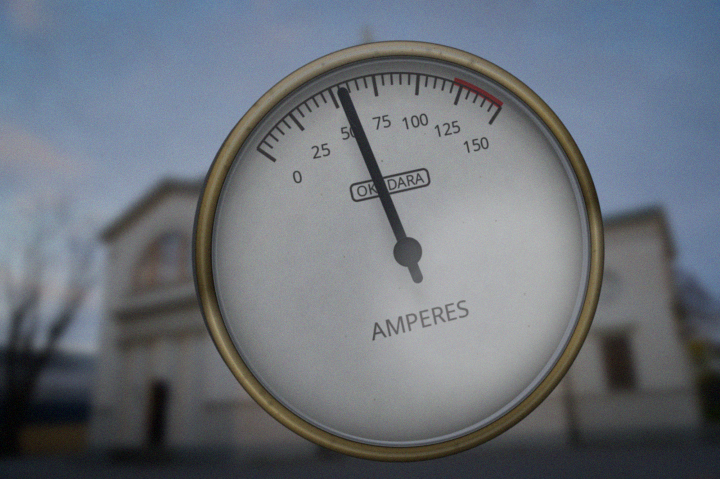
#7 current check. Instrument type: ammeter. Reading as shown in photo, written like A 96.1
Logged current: A 55
